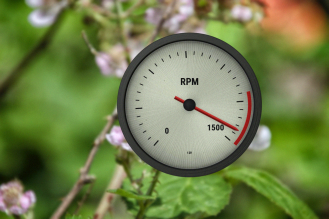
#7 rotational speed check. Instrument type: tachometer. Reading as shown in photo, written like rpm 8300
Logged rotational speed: rpm 1425
